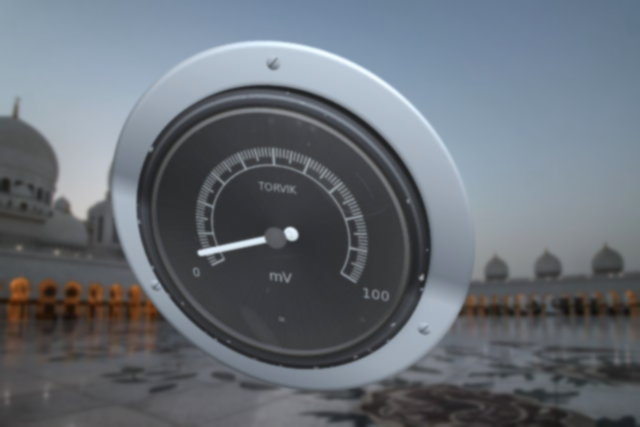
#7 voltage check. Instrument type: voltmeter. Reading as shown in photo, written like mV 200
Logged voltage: mV 5
